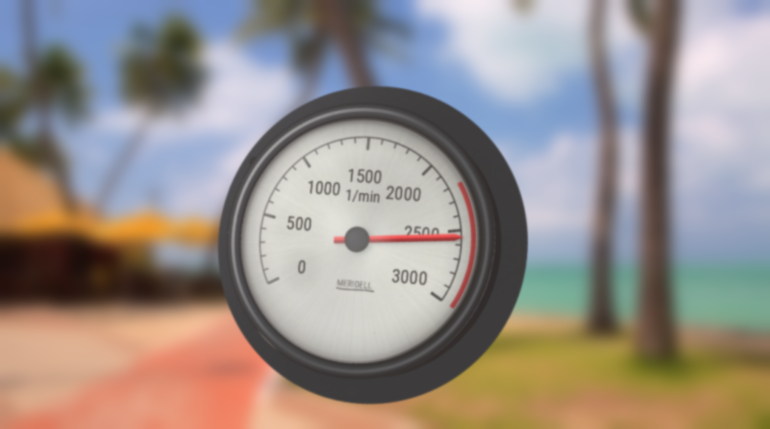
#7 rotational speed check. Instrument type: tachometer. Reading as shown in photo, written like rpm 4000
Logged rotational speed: rpm 2550
